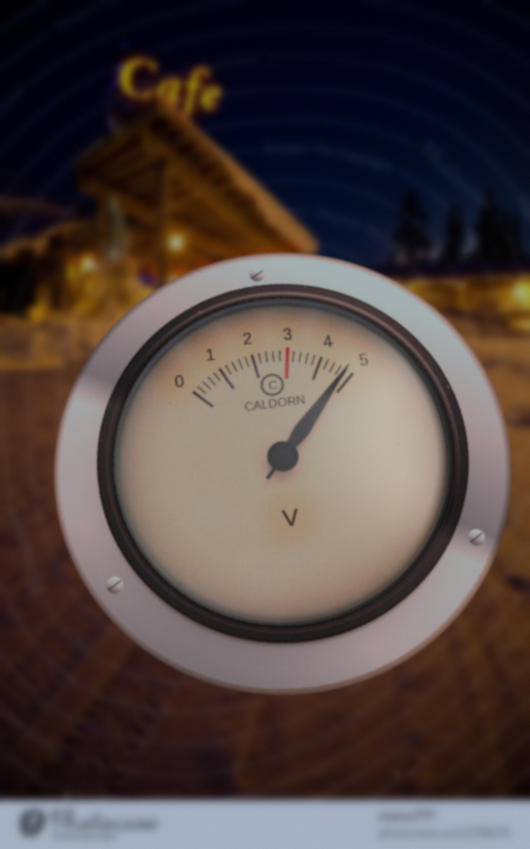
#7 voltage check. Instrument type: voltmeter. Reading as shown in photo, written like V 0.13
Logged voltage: V 4.8
